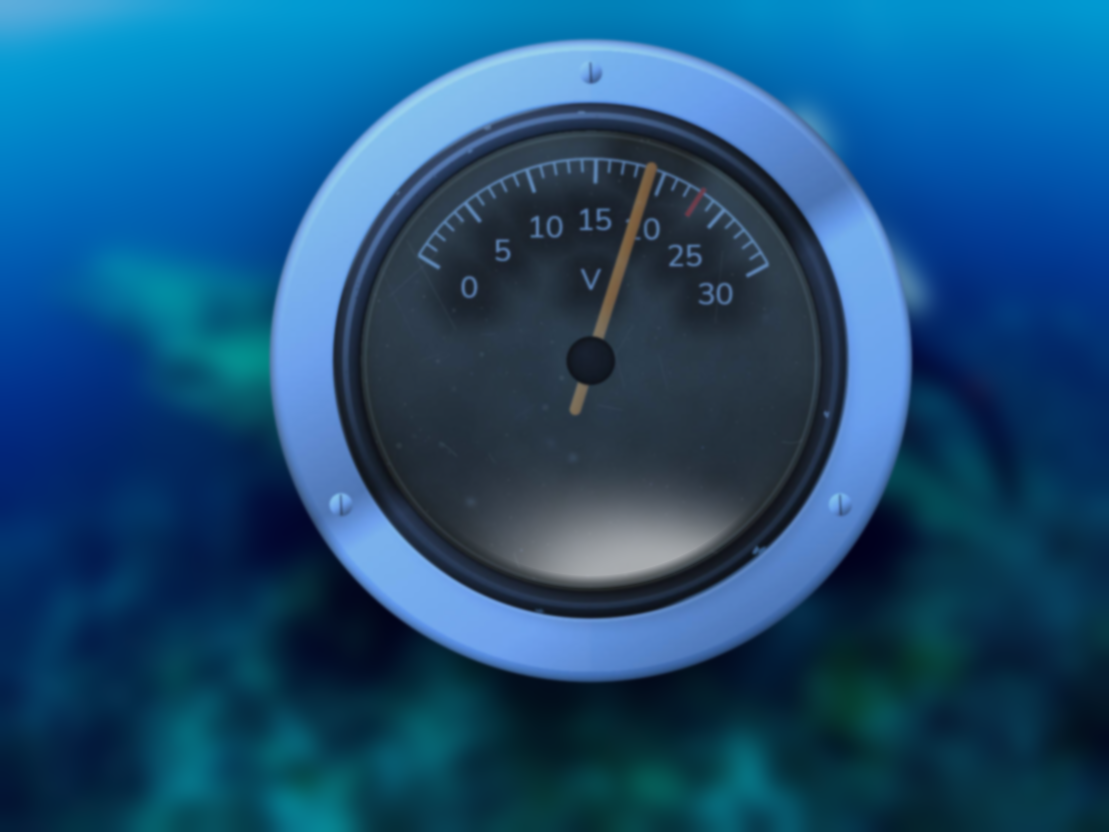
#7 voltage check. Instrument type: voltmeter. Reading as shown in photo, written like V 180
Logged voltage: V 19
